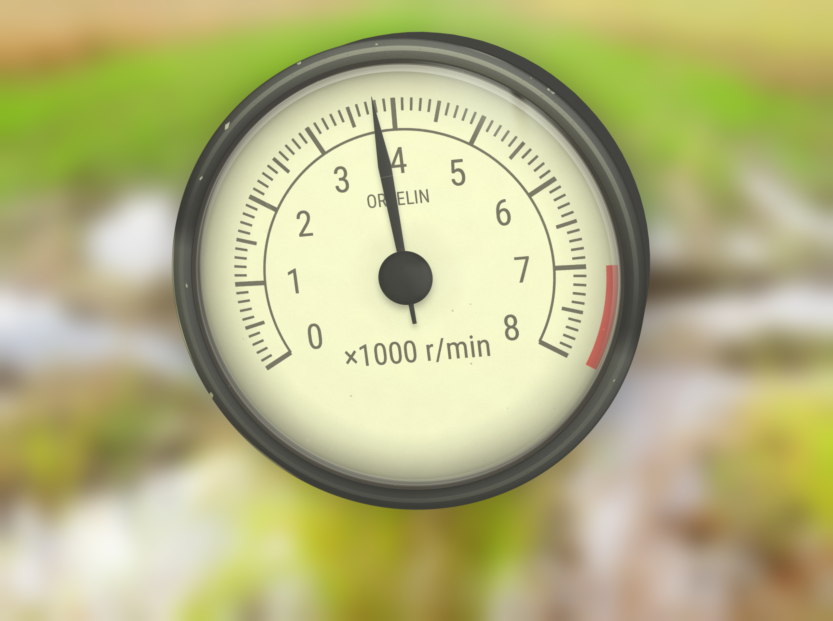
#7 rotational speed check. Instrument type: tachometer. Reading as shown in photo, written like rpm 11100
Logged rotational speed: rpm 3800
